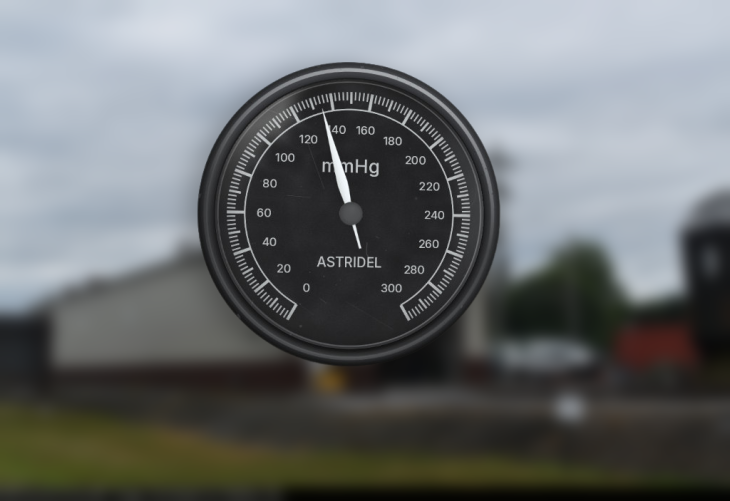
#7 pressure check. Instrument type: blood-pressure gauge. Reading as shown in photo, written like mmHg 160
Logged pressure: mmHg 134
